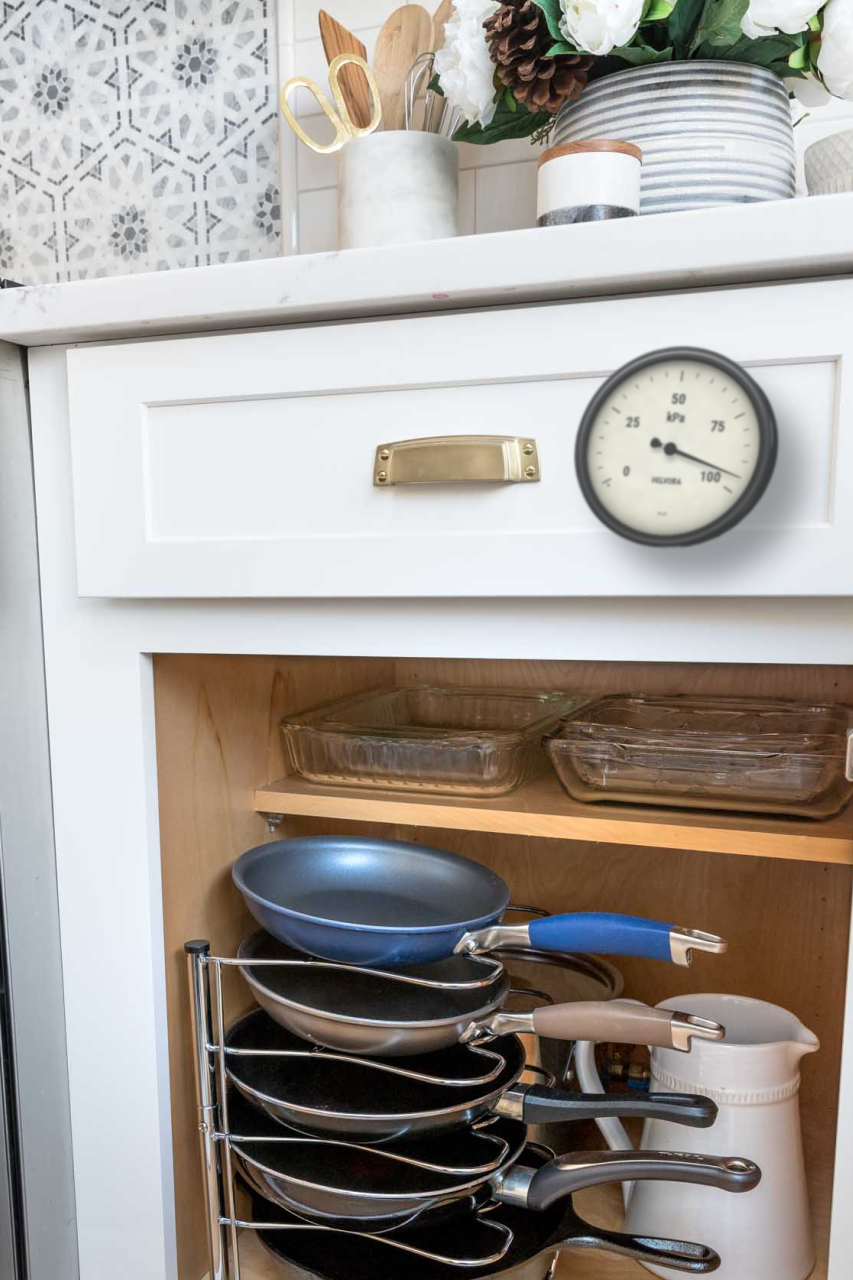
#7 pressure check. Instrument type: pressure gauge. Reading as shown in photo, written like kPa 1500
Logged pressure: kPa 95
